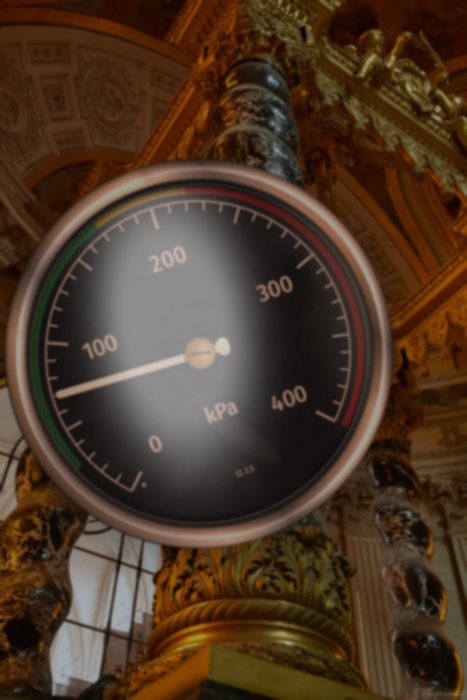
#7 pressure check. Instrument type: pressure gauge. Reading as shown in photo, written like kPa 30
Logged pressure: kPa 70
